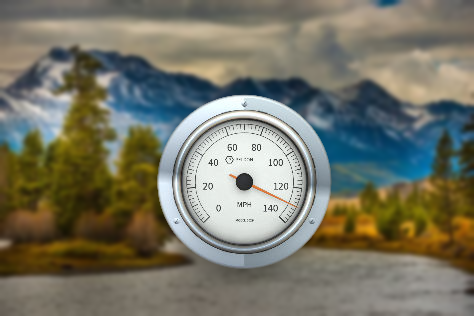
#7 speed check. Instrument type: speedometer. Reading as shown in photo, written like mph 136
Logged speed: mph 130
